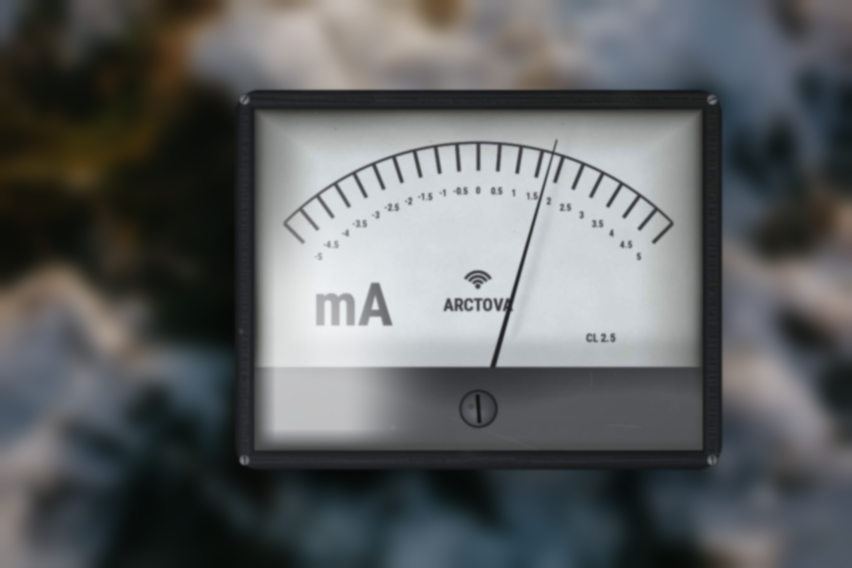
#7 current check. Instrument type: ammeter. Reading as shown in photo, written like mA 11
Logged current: mA 1.75
